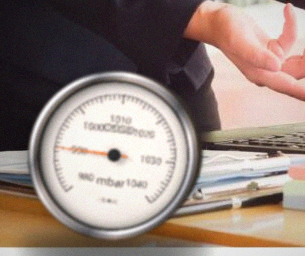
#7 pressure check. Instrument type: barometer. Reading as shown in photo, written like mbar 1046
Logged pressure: mbar 990
